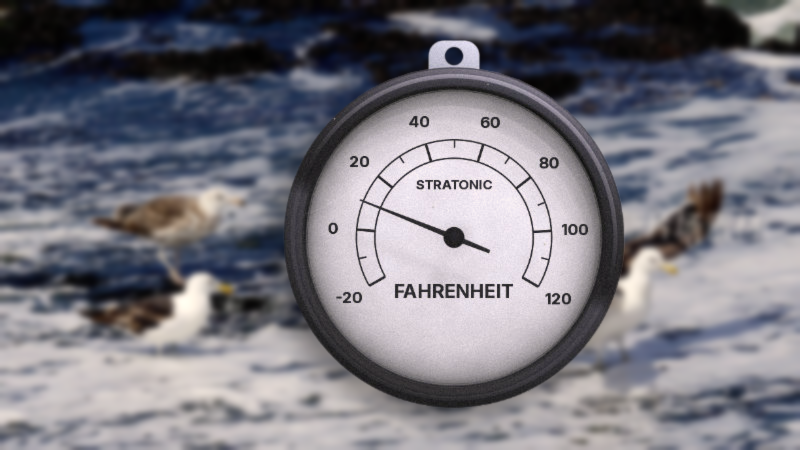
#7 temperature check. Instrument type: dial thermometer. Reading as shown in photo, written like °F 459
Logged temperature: °F 10
